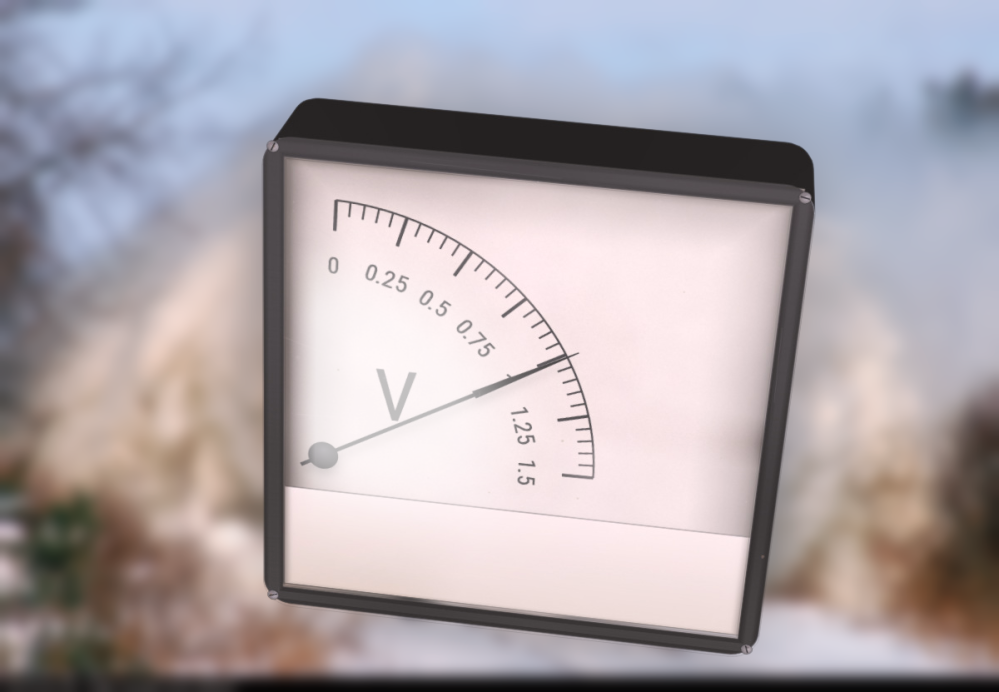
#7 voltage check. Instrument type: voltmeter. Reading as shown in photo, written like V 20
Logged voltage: V 1
